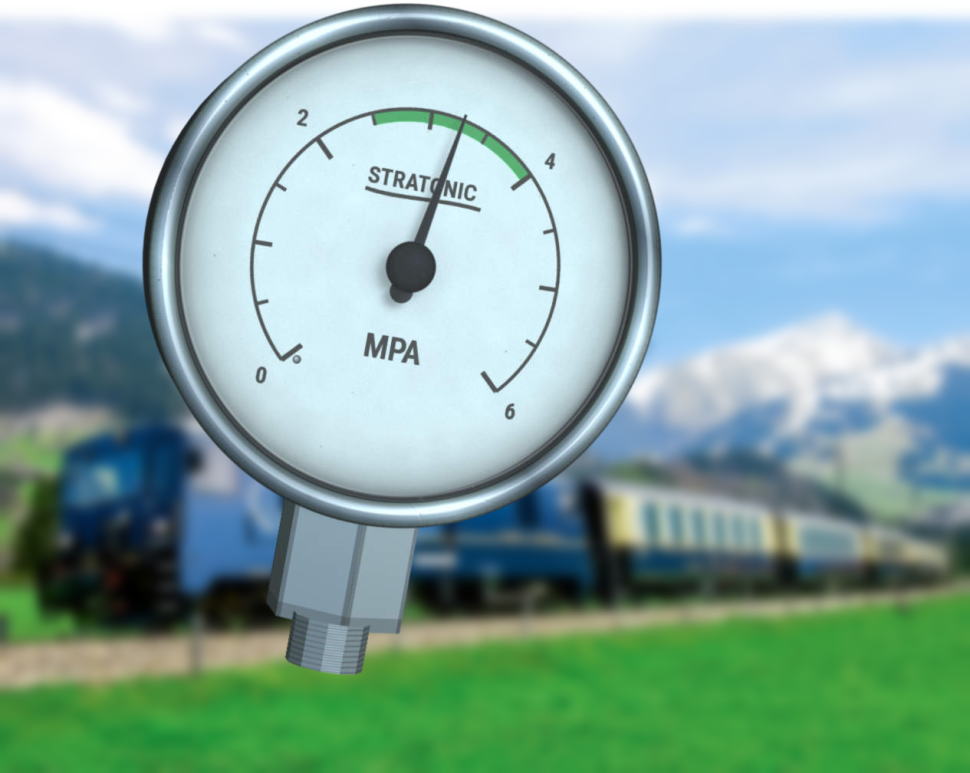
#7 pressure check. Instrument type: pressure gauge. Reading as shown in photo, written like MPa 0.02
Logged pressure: MPa 3.25
